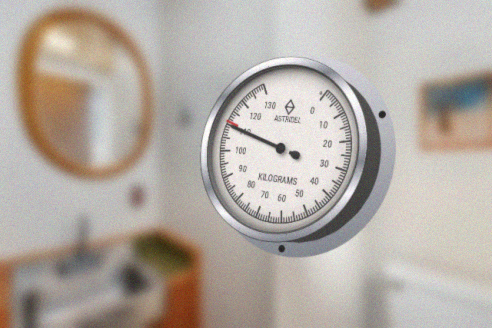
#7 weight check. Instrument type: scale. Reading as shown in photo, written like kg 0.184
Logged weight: kg 110
